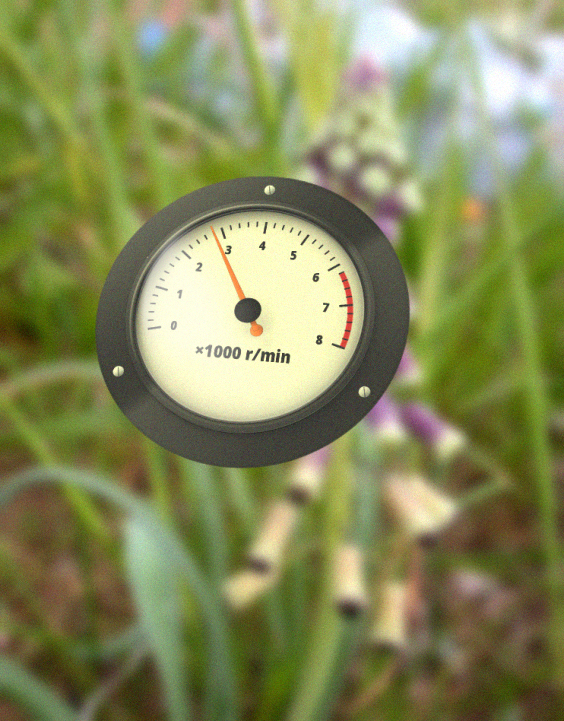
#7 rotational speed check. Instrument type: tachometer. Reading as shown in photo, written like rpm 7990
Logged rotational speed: rpm 2800
